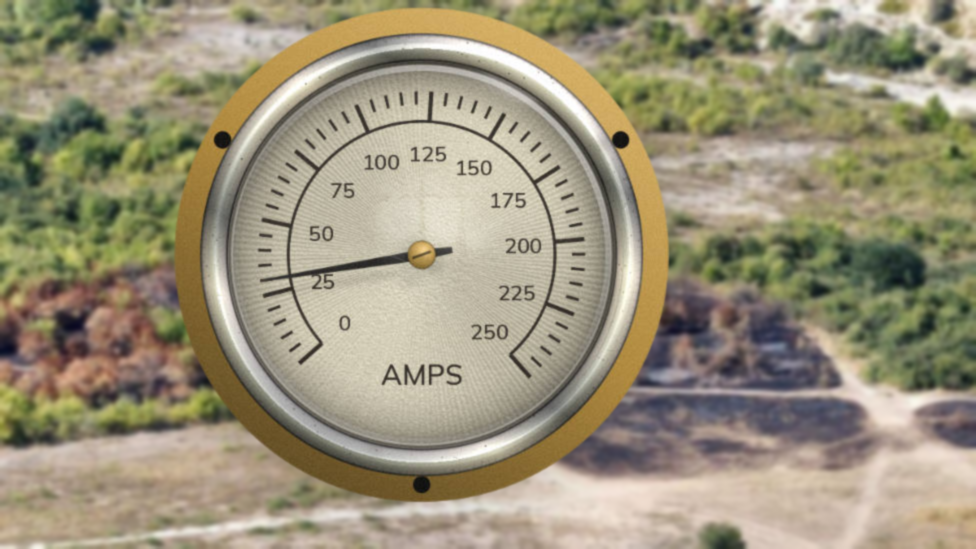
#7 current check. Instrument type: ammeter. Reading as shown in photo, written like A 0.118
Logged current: A 30
